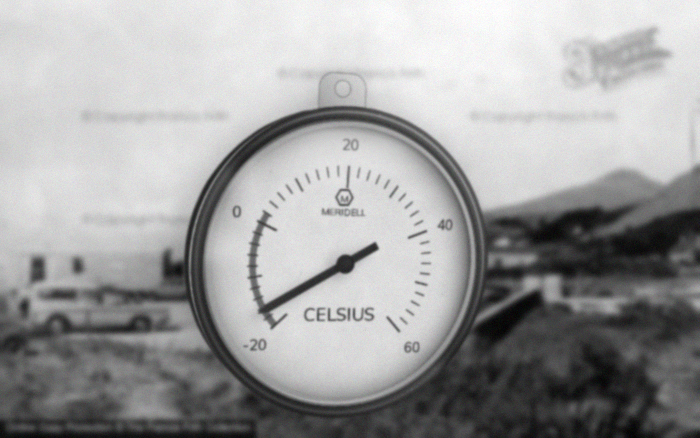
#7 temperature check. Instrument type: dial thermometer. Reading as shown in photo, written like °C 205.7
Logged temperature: °C -16
